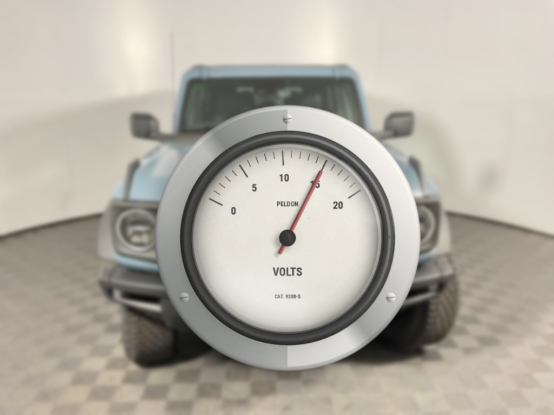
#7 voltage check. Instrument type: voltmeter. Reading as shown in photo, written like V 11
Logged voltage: V 15
